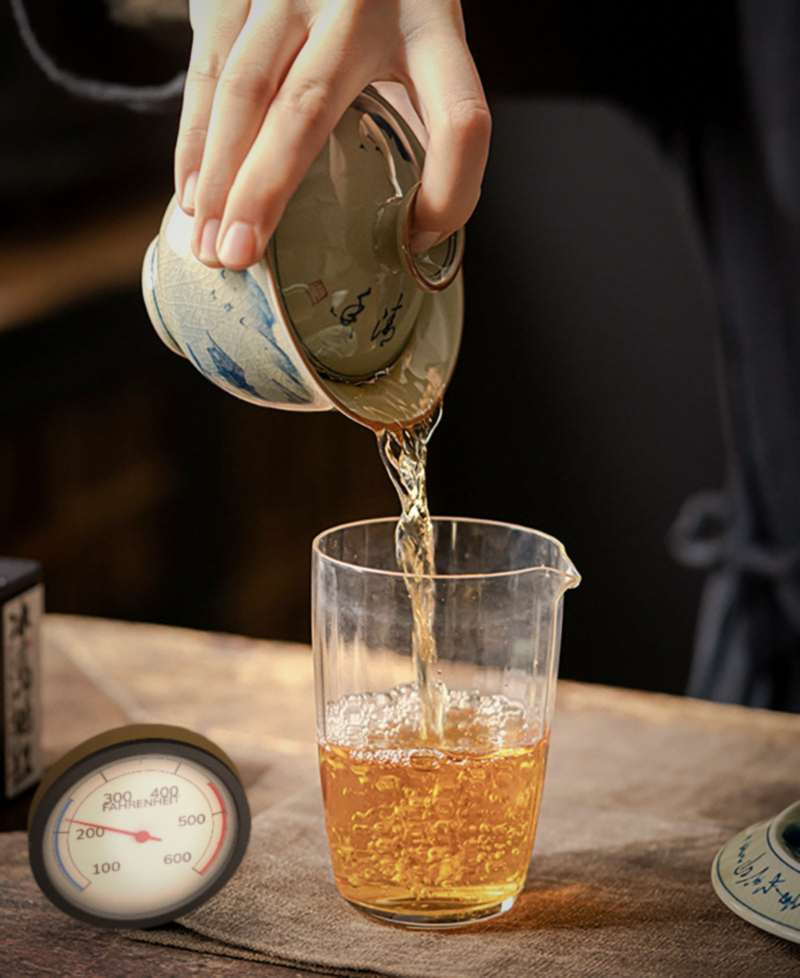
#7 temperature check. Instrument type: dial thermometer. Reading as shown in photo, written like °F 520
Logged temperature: °F 225
